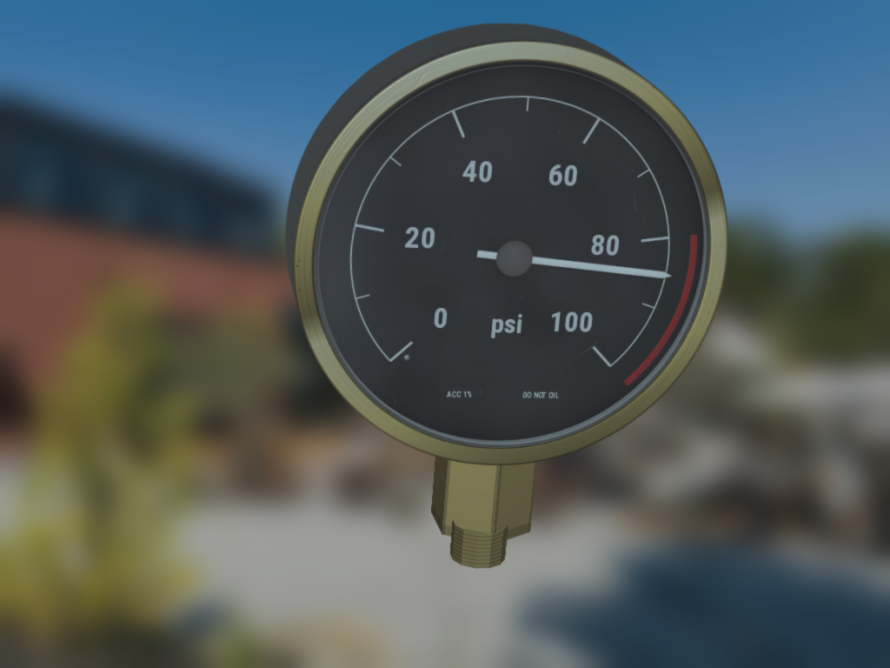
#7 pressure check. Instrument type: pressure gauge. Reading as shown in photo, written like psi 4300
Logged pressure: psi 85
